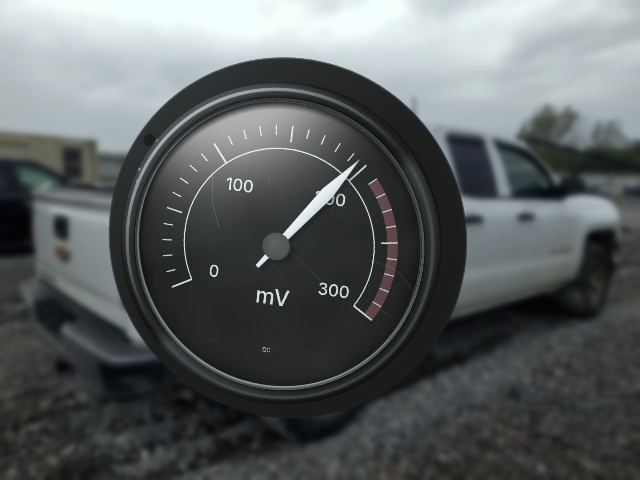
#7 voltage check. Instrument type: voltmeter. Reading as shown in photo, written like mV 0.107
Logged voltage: mV 195
